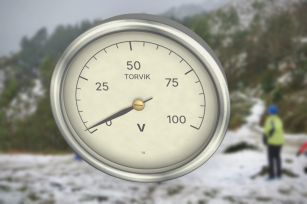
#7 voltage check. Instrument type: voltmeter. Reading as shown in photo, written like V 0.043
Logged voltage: V 2.5
